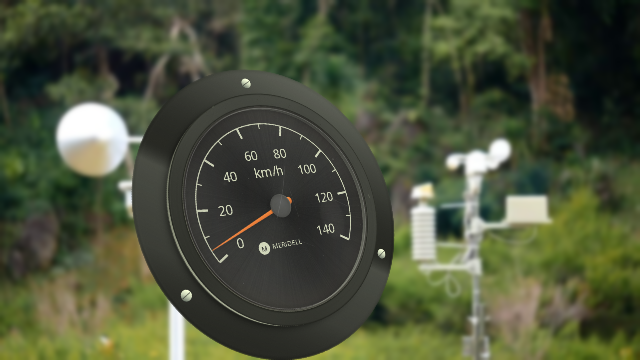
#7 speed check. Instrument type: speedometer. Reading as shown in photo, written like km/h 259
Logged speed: km/h 5
